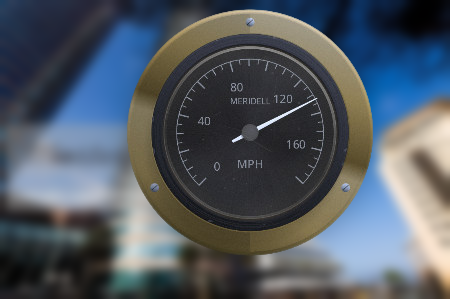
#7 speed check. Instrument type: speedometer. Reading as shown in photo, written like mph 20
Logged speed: mph 132.5
